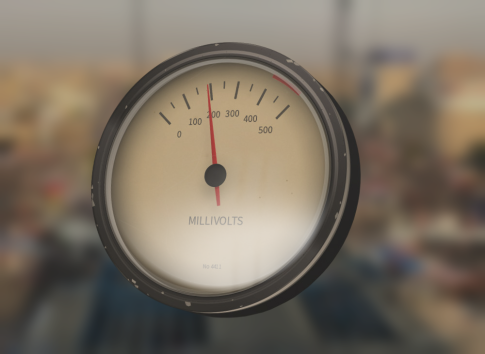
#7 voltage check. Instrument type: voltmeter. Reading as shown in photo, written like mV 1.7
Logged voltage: mV 200
